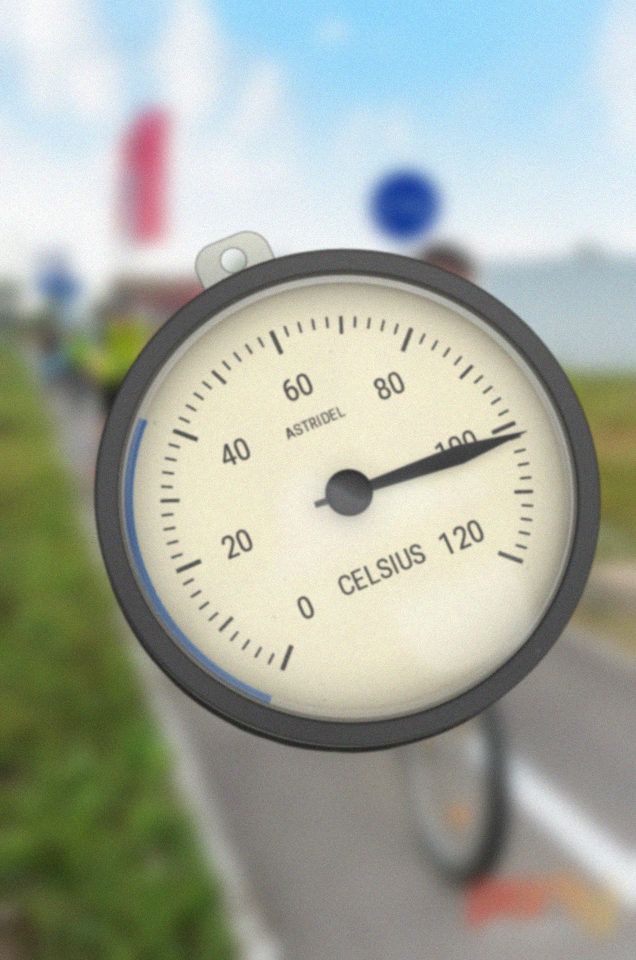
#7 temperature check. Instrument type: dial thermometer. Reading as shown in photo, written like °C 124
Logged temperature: °C 102
